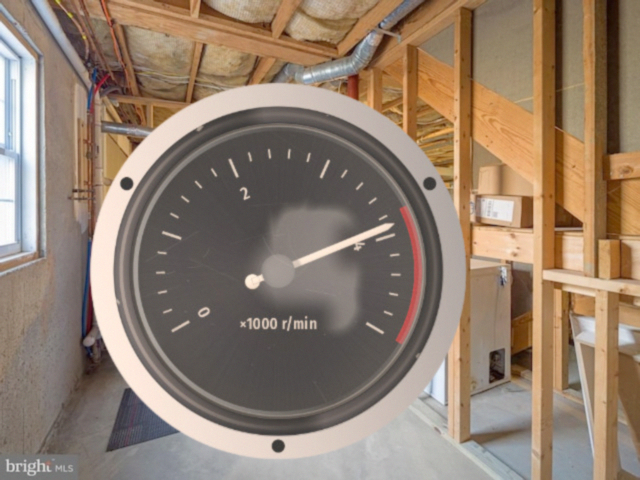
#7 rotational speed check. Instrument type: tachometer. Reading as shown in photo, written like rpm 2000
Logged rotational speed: rpm 3900
